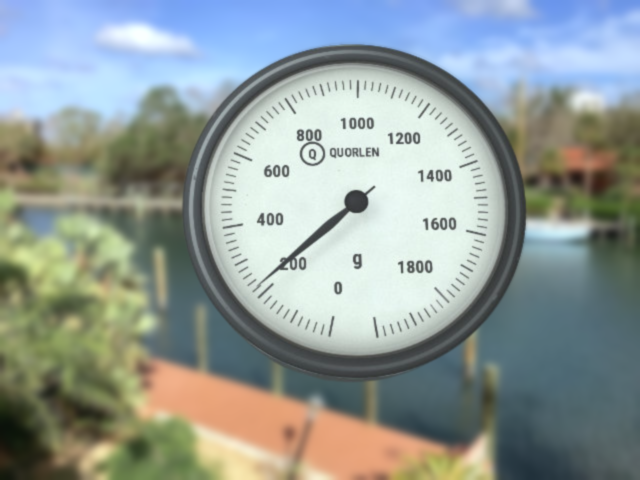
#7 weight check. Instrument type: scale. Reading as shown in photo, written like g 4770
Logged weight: g 220
